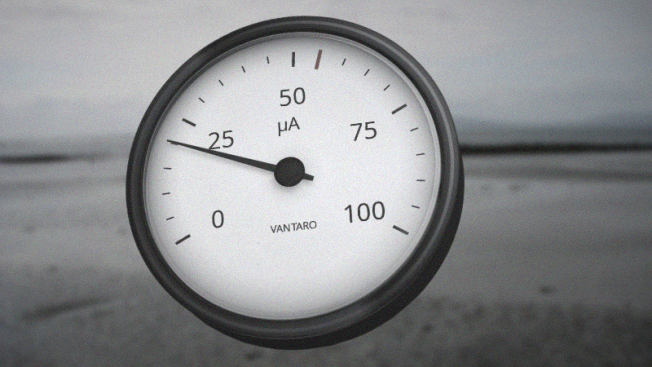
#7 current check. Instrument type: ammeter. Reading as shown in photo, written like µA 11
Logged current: µA 20
